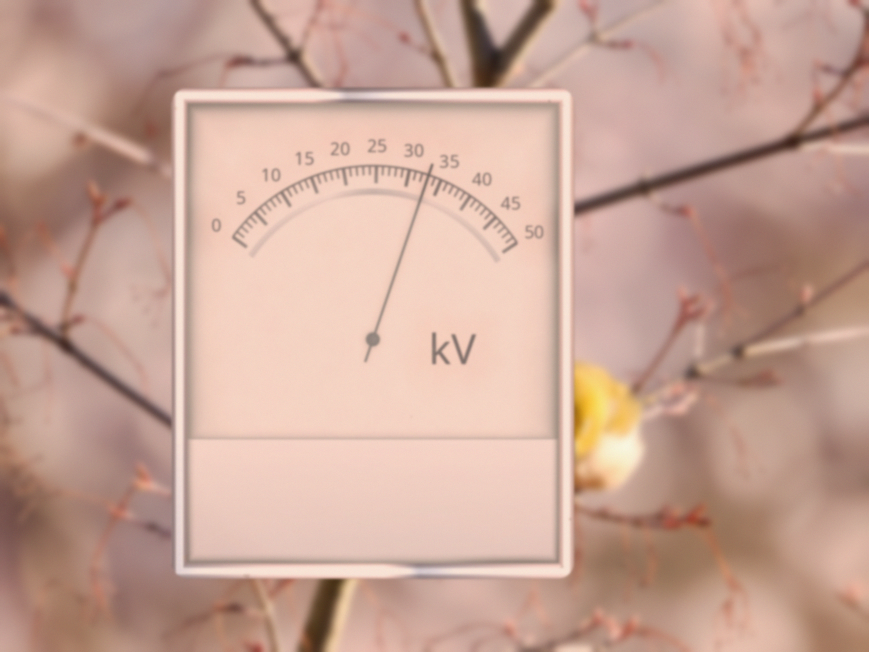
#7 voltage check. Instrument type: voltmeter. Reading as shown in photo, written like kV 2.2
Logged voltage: kV 33
